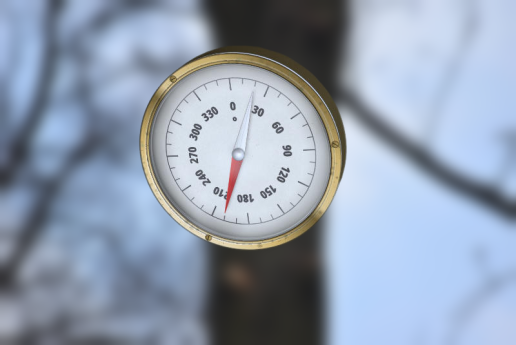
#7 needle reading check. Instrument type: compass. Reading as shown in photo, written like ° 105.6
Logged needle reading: ° 200
